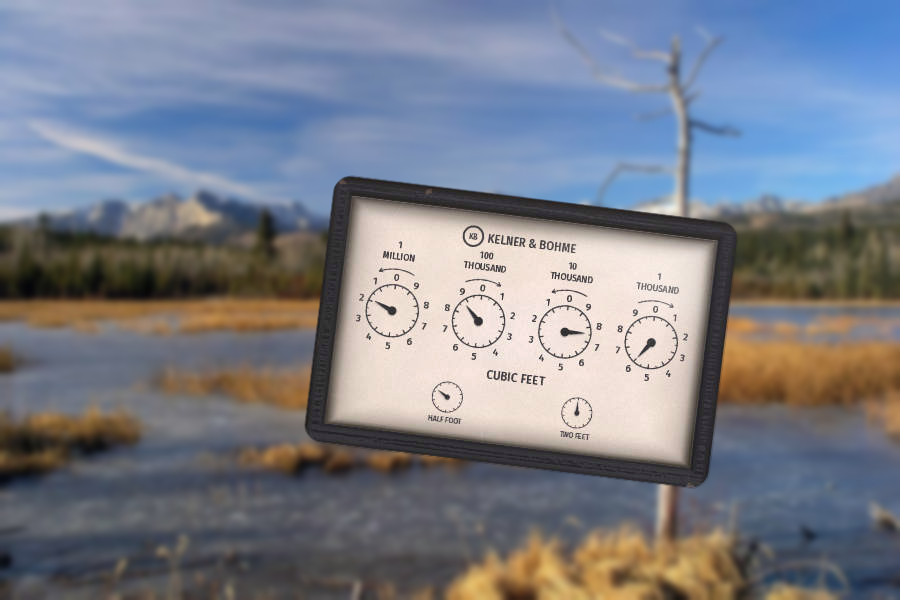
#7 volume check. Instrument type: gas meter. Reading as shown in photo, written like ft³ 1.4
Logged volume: ft³ 187600
